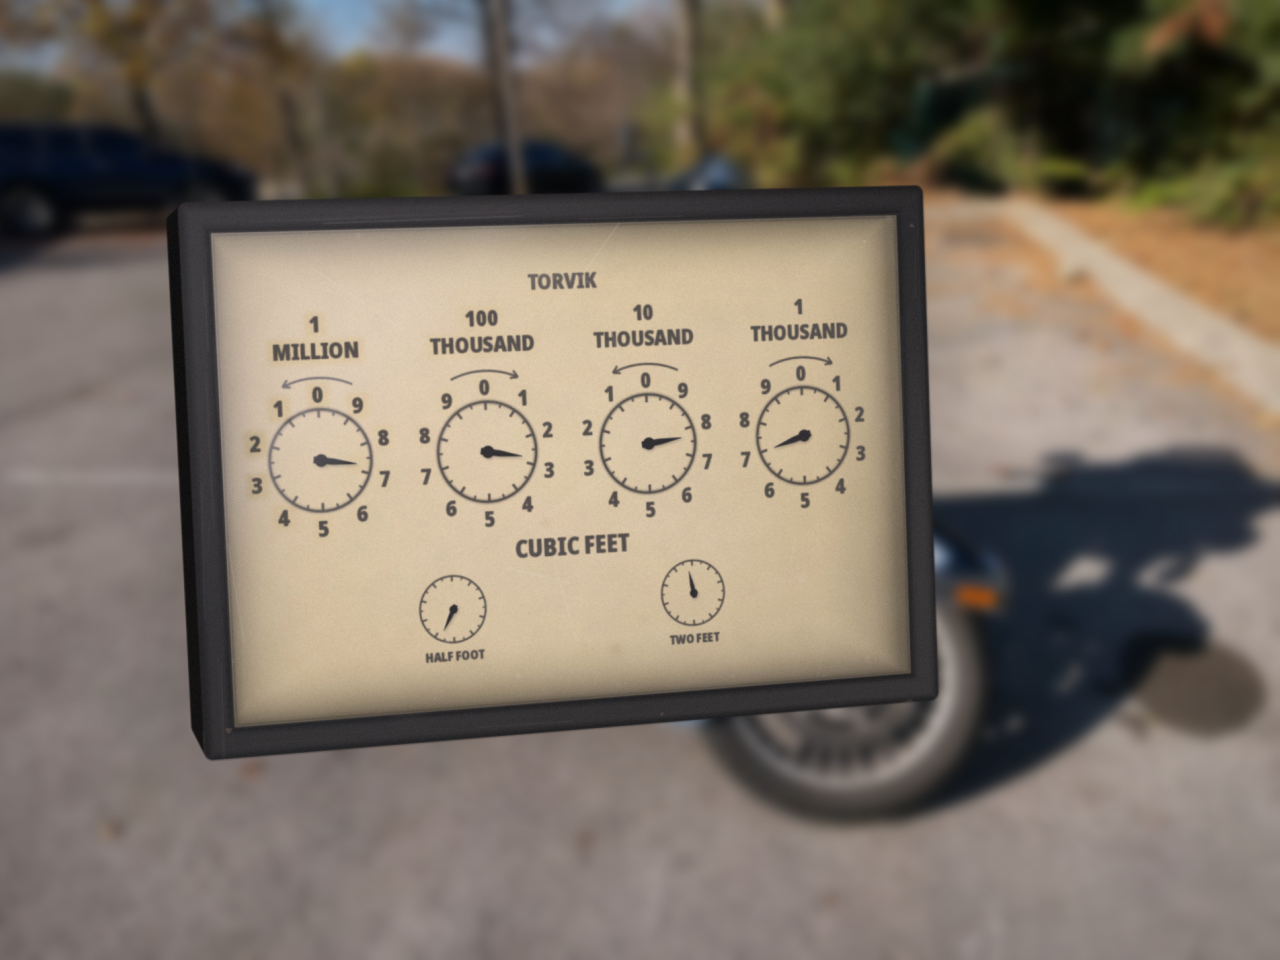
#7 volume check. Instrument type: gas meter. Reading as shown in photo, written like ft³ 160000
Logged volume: ft³ 727700
